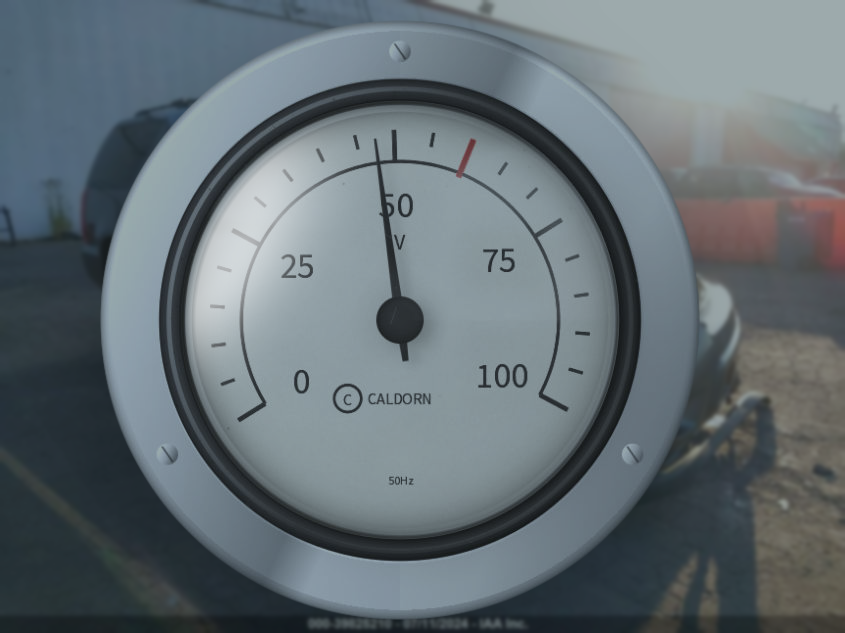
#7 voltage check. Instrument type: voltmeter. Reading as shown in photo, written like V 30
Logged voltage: V 47.5
